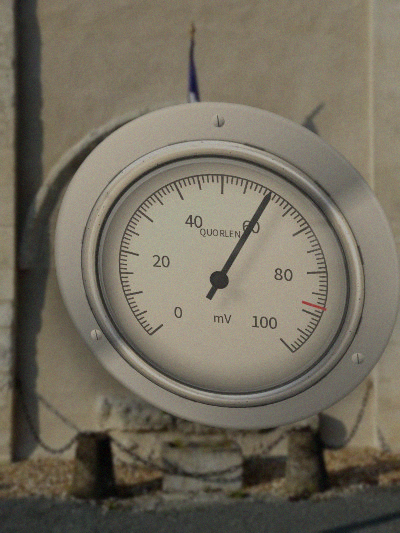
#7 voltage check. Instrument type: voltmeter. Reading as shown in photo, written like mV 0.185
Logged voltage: mV 60
